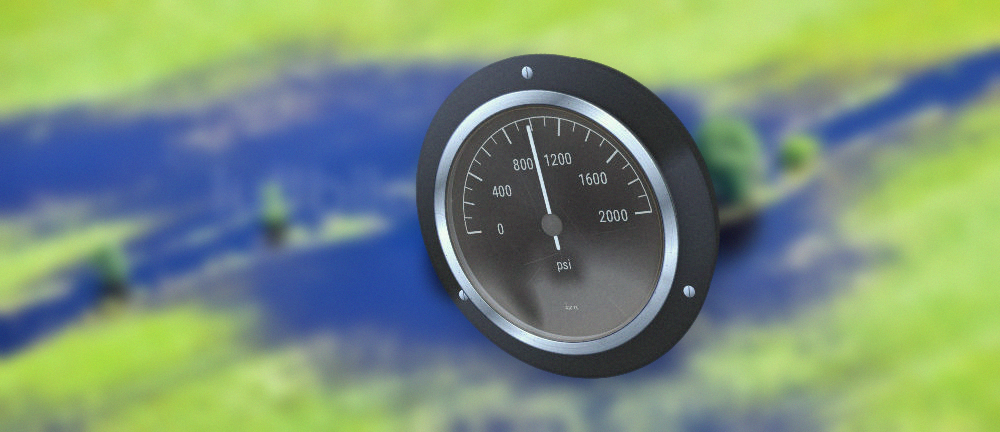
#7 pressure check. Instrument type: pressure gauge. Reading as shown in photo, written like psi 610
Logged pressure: psi 1000
